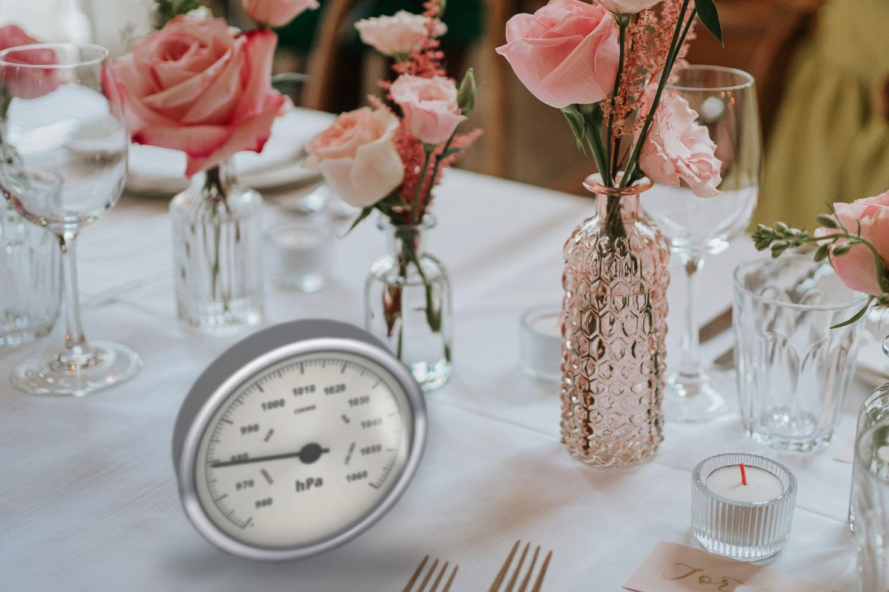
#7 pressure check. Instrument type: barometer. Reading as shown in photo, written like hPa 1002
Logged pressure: hPa 980
